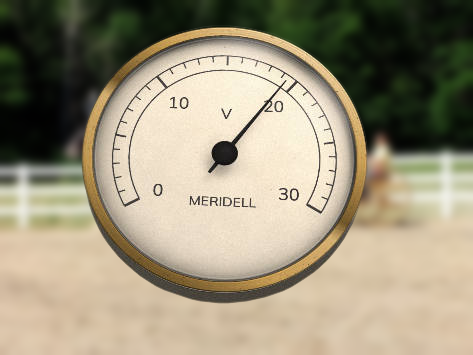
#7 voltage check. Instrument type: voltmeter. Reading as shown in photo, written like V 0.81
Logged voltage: V 19.5
